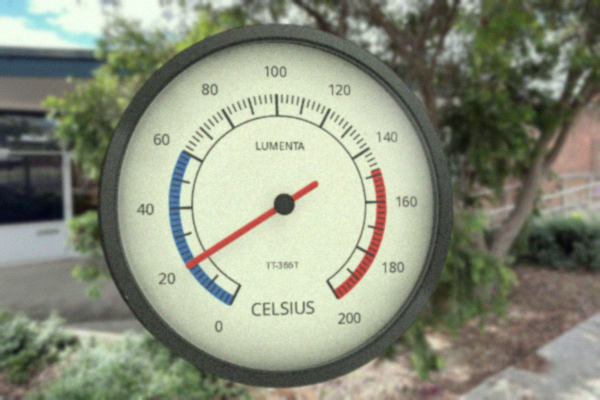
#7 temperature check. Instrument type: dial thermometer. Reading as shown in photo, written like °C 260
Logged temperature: °C 20
